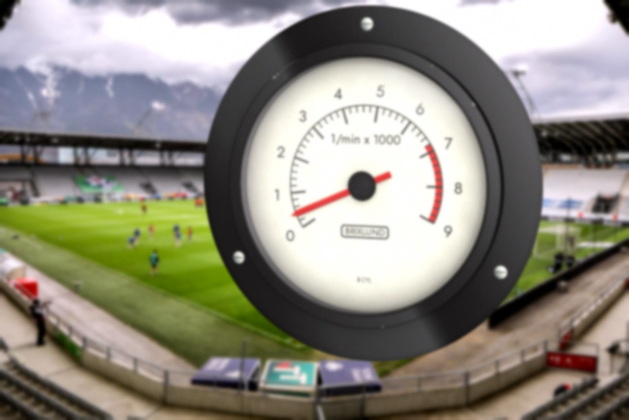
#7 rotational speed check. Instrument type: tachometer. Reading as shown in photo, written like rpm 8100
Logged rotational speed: rpm 400
